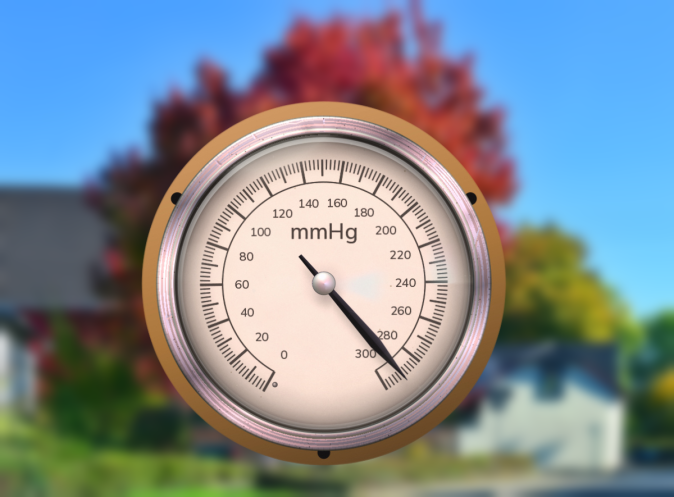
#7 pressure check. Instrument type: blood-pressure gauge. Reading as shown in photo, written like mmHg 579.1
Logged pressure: mmHg 290
